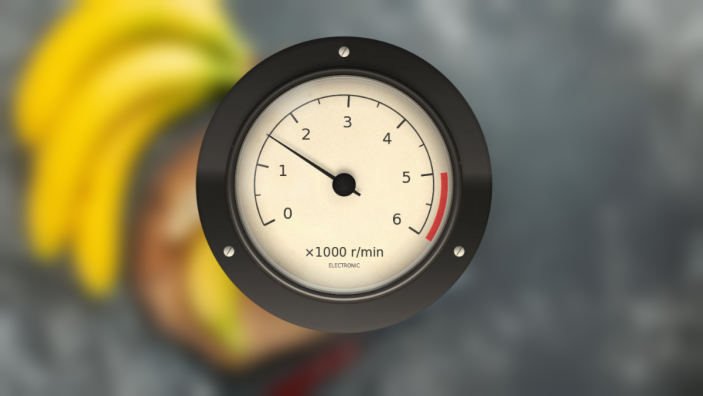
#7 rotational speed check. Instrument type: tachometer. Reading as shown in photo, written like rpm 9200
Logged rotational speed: rpm 1500
